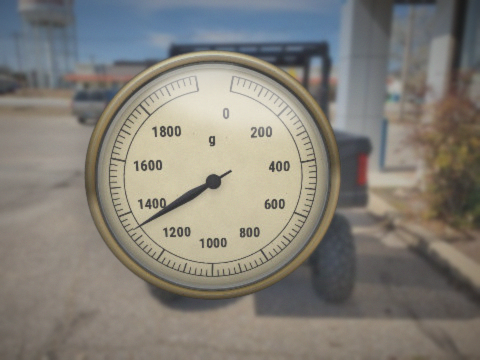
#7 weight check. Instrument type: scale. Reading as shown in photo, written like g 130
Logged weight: g 1340
